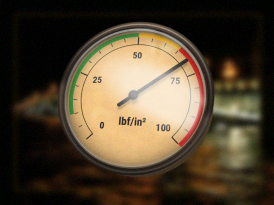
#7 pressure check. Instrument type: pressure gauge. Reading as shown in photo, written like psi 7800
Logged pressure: psi 70
